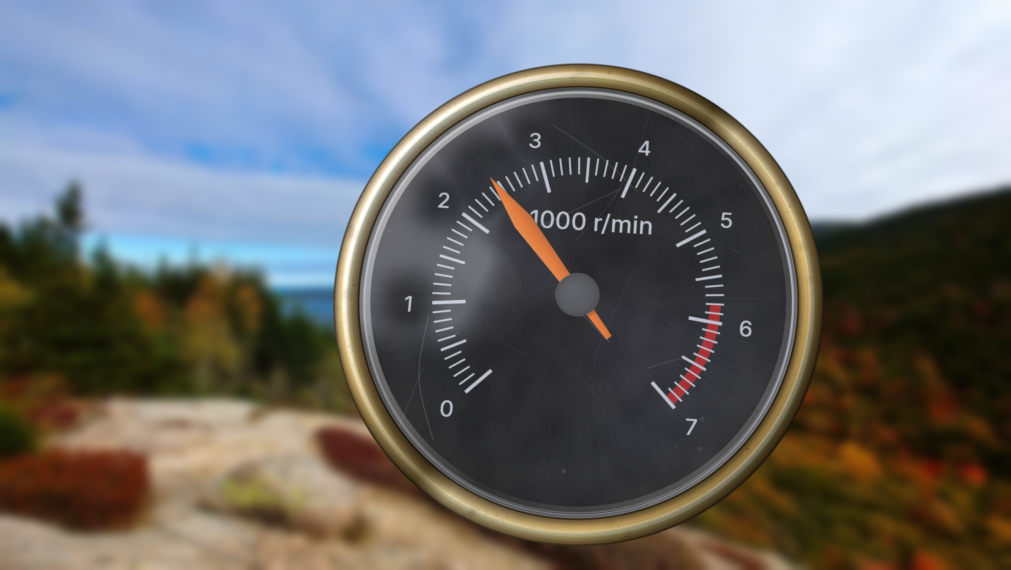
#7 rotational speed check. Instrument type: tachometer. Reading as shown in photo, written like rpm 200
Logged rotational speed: rpm 2450
